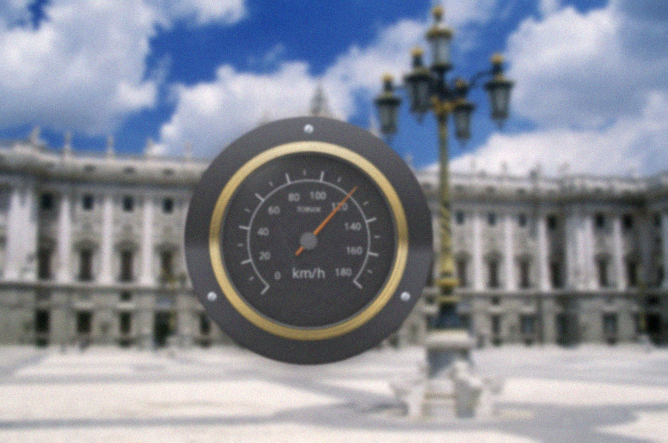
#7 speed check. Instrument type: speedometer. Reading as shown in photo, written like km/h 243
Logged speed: km/h 120
